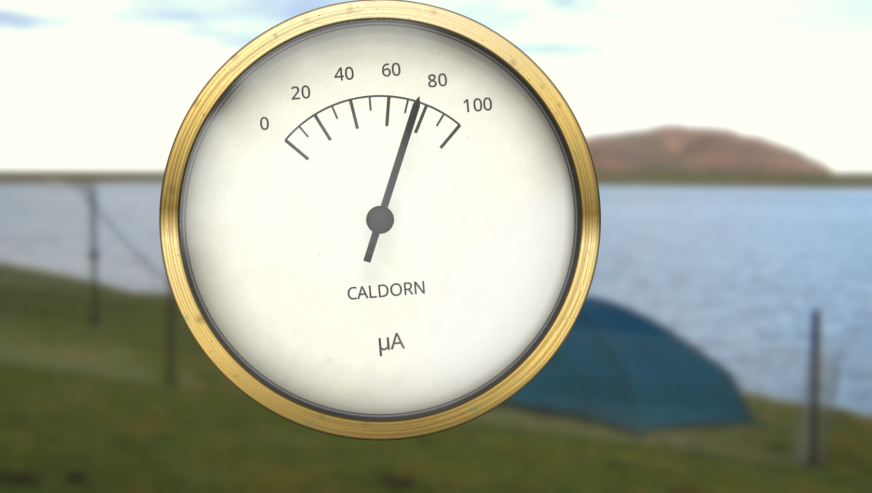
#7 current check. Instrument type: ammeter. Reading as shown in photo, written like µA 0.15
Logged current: µA 75
